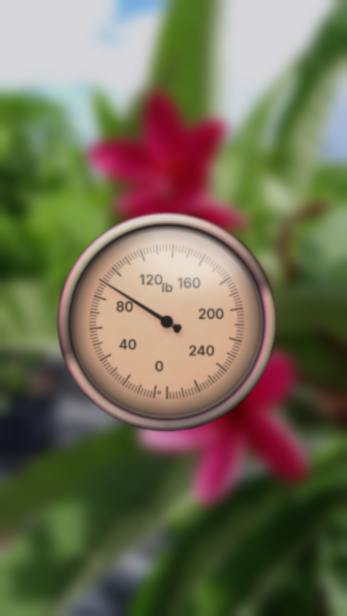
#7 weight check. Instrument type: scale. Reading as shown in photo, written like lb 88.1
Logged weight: lb 90
